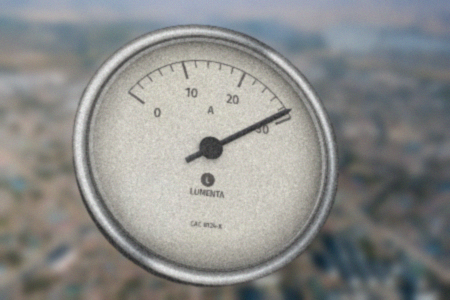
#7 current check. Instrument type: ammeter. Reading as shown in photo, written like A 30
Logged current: A 29
